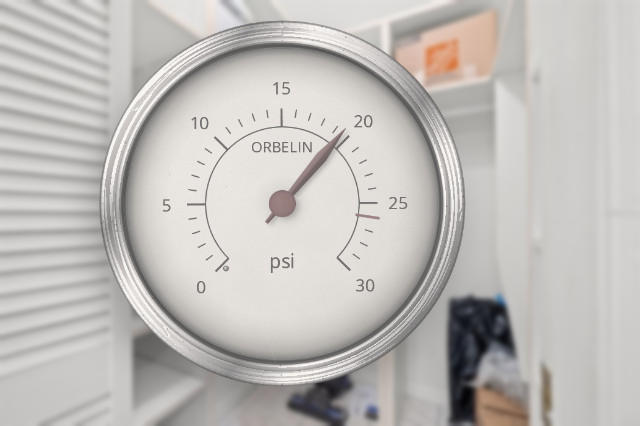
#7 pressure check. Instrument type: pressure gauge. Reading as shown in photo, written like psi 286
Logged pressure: psi 19.5
